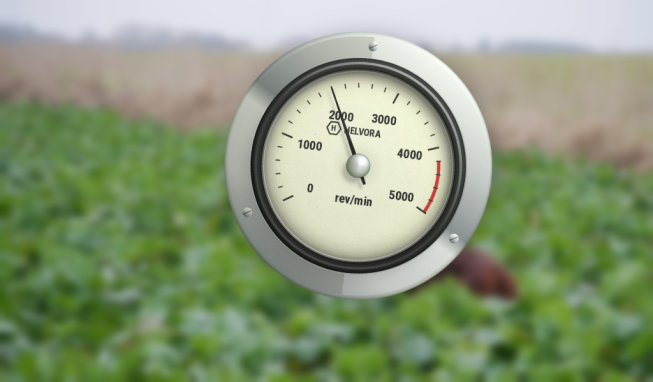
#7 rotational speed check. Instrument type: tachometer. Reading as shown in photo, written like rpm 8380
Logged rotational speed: rpm 2000
